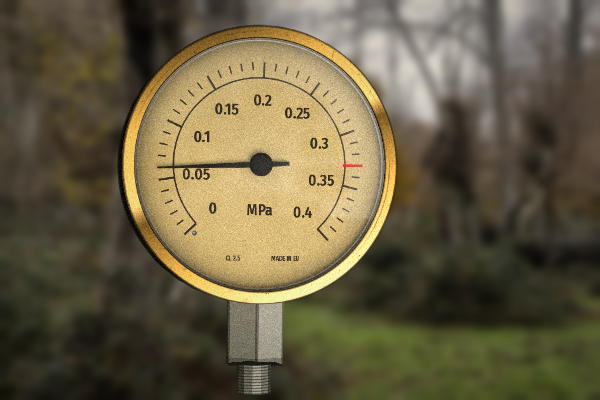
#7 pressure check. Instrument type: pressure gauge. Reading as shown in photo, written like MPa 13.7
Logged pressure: MPa 0.06
